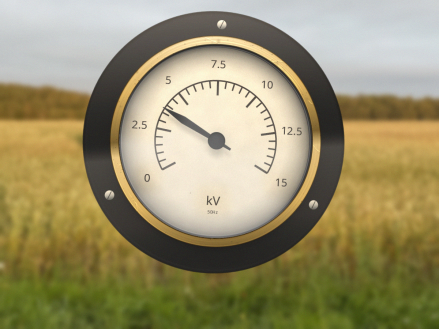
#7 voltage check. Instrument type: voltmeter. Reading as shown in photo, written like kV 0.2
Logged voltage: kV 3.75
